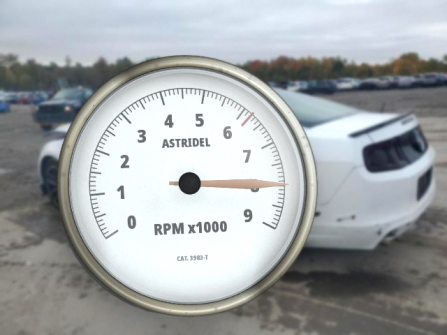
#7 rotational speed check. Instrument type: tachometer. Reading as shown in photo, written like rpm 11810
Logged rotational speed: rpm 8000
